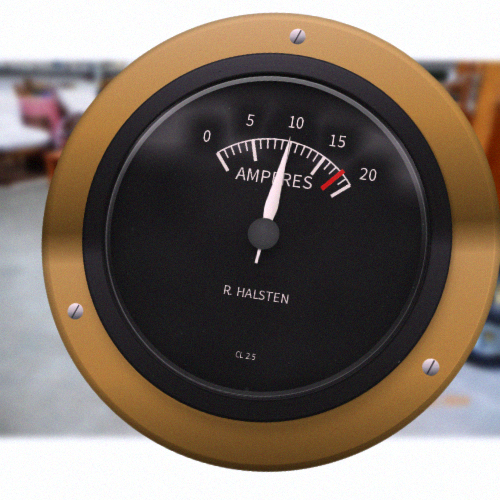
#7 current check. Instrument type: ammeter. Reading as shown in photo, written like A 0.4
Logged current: A 10
